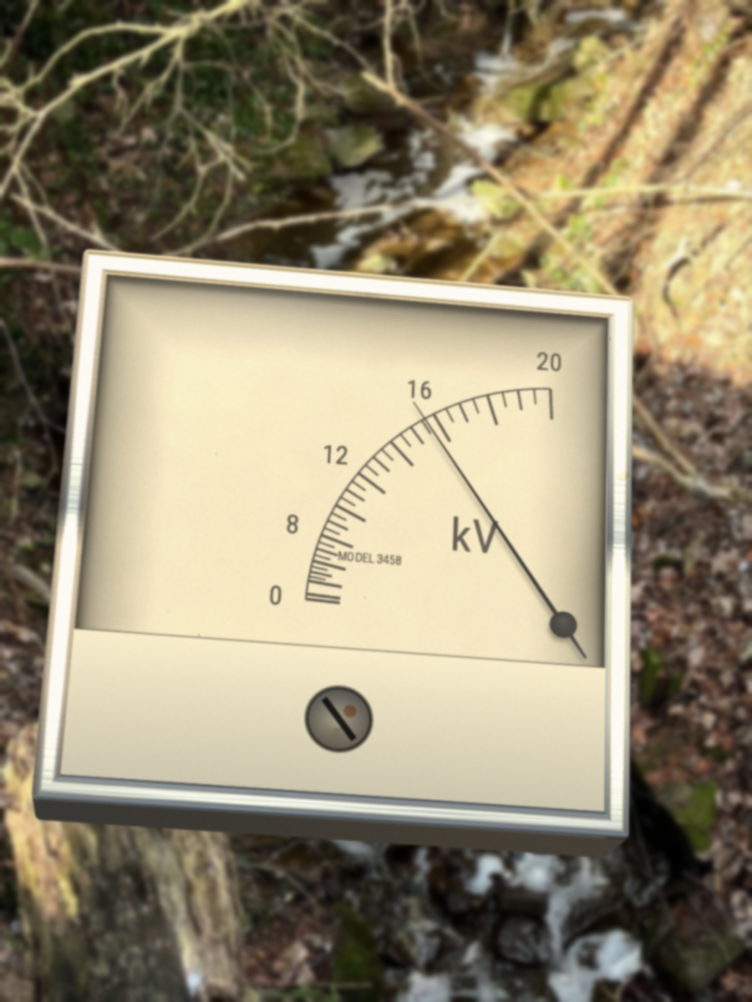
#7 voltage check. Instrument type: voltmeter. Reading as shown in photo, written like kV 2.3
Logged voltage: kV 15.5
